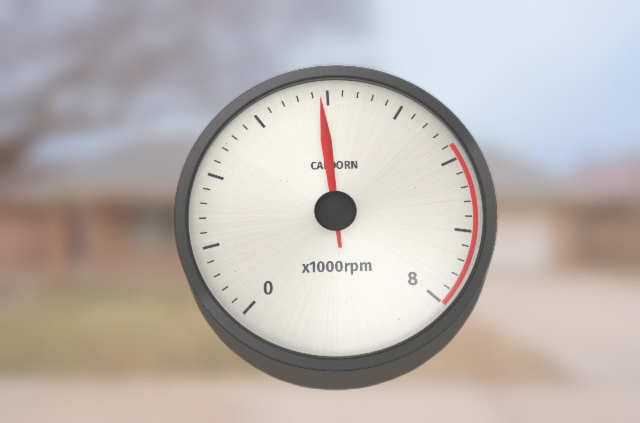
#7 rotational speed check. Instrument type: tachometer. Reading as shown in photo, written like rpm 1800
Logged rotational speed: rpm 3900
